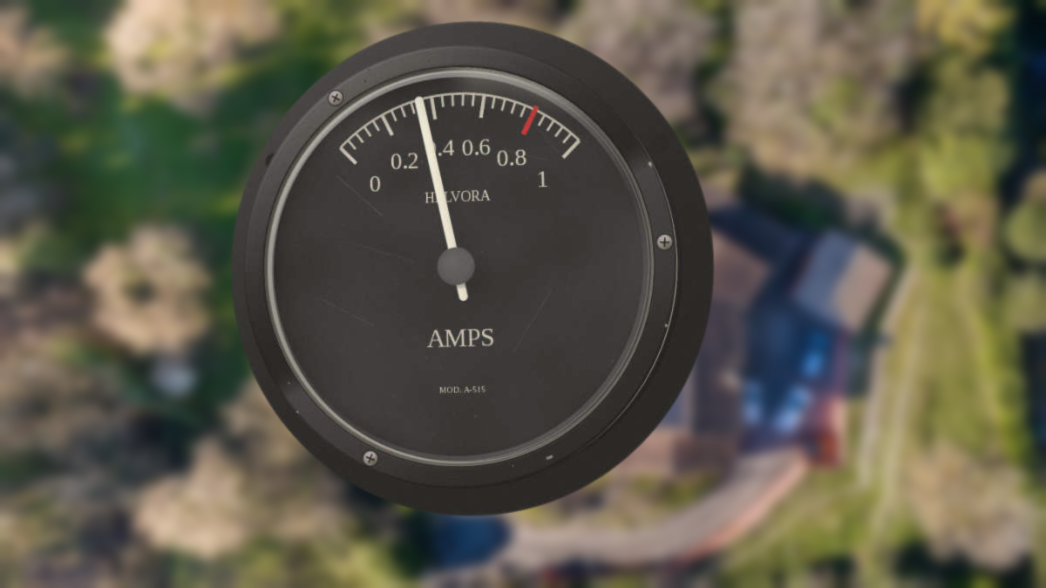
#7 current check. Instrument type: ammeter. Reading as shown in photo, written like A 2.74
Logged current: A 0.36
